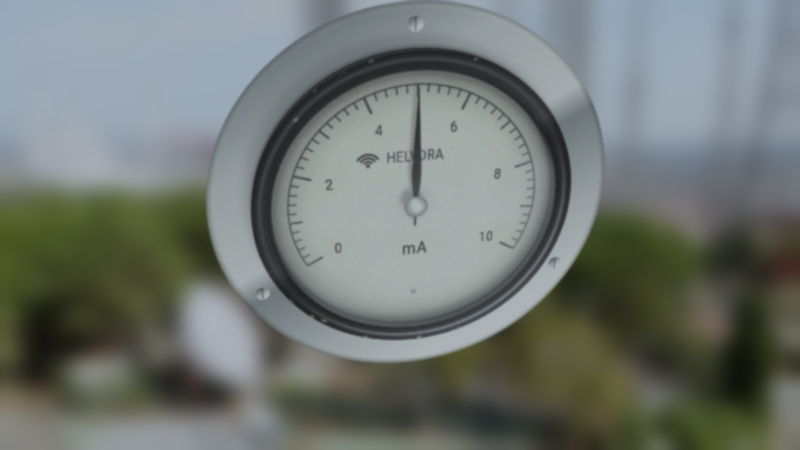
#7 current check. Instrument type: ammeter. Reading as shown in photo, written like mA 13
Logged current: mA 5
